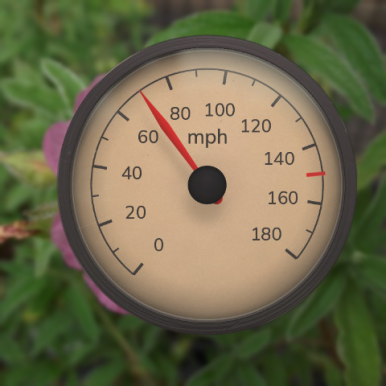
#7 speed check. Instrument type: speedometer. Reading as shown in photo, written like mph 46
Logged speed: mph 70
